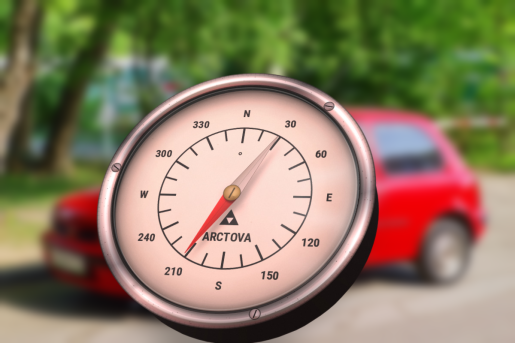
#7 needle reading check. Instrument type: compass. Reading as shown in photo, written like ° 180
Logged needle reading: ° 210
